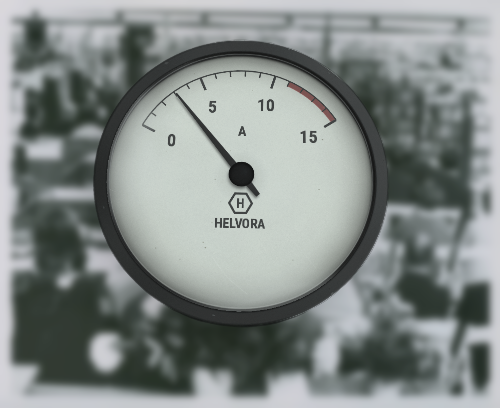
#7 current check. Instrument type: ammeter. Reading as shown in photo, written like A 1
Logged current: A 3
